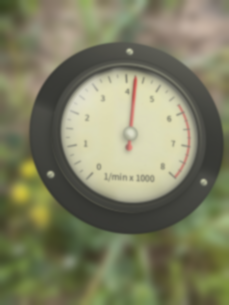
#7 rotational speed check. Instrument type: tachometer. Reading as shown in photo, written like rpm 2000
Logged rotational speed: rpm 4250
